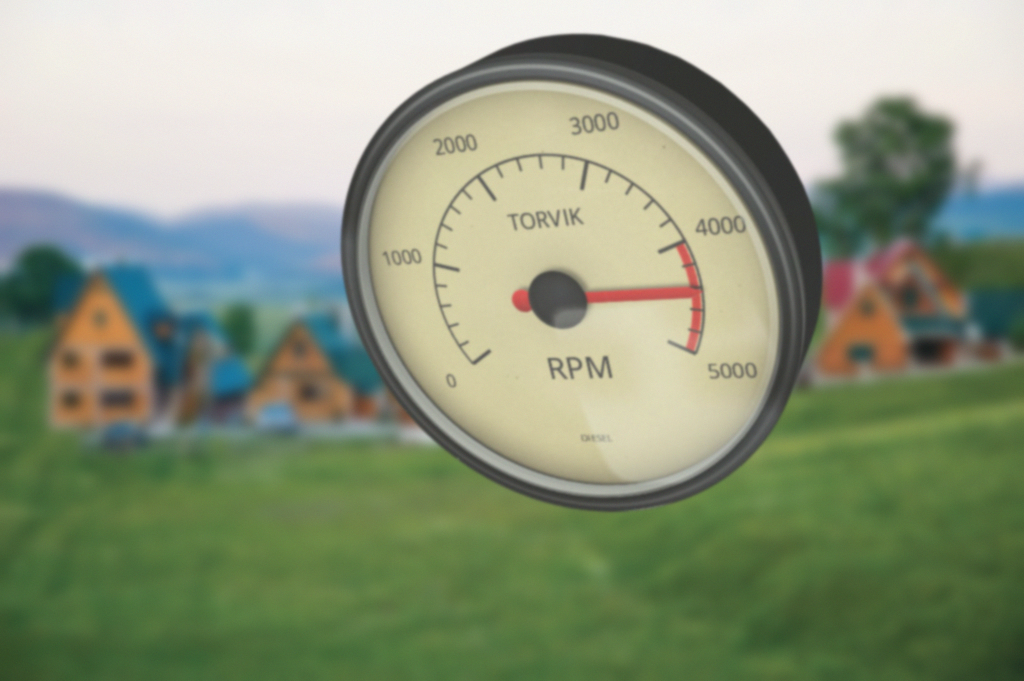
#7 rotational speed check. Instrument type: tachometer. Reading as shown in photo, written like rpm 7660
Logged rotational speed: rpm 4400
